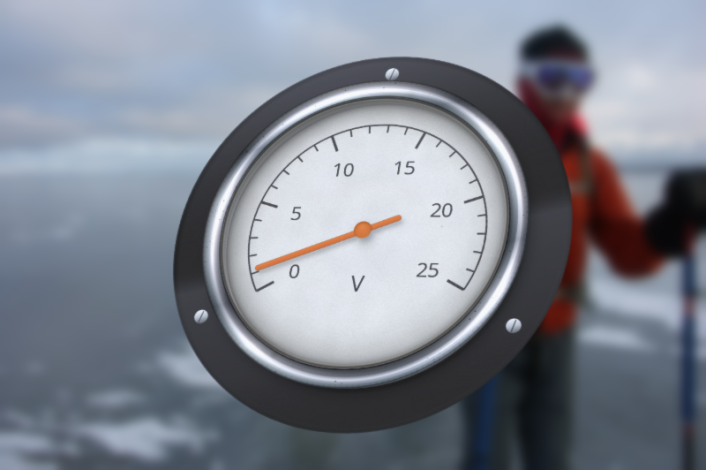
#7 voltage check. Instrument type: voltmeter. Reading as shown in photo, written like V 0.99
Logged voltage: V 1
